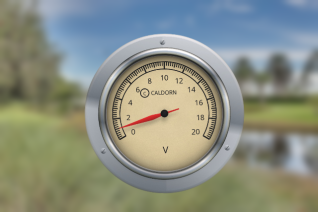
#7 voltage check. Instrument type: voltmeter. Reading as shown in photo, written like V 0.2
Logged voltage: V 1
